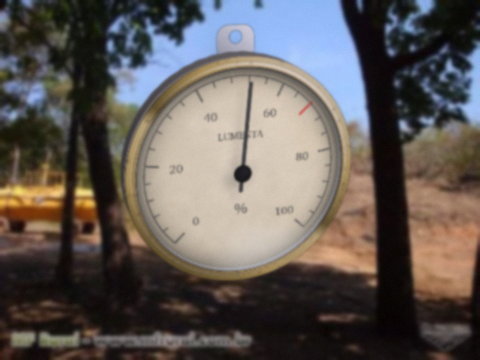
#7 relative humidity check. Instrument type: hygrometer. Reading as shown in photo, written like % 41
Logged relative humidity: % 52
